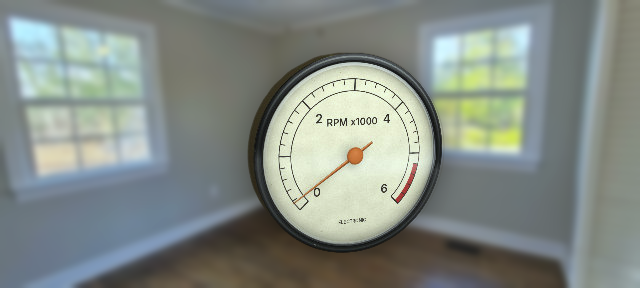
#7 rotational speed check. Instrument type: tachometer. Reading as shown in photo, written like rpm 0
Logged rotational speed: rpm 200
